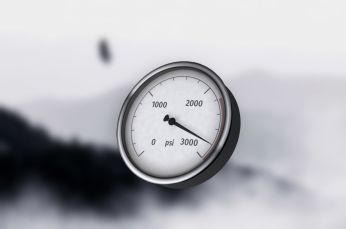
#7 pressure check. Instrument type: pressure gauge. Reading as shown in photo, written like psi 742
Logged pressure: psi 2800
